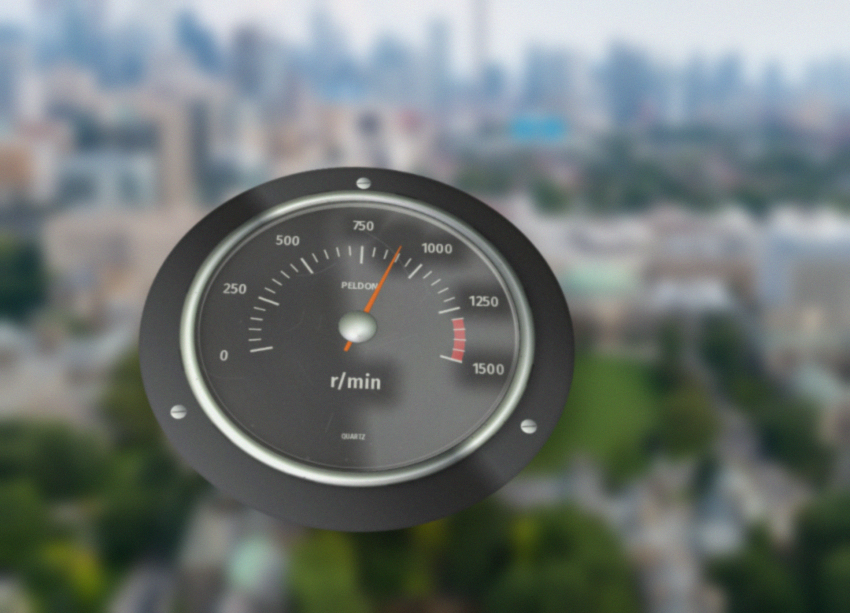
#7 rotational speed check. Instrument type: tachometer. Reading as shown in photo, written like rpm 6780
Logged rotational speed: rpm 900
